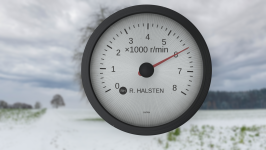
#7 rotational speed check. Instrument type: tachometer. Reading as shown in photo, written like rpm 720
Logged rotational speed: rpm 6000
